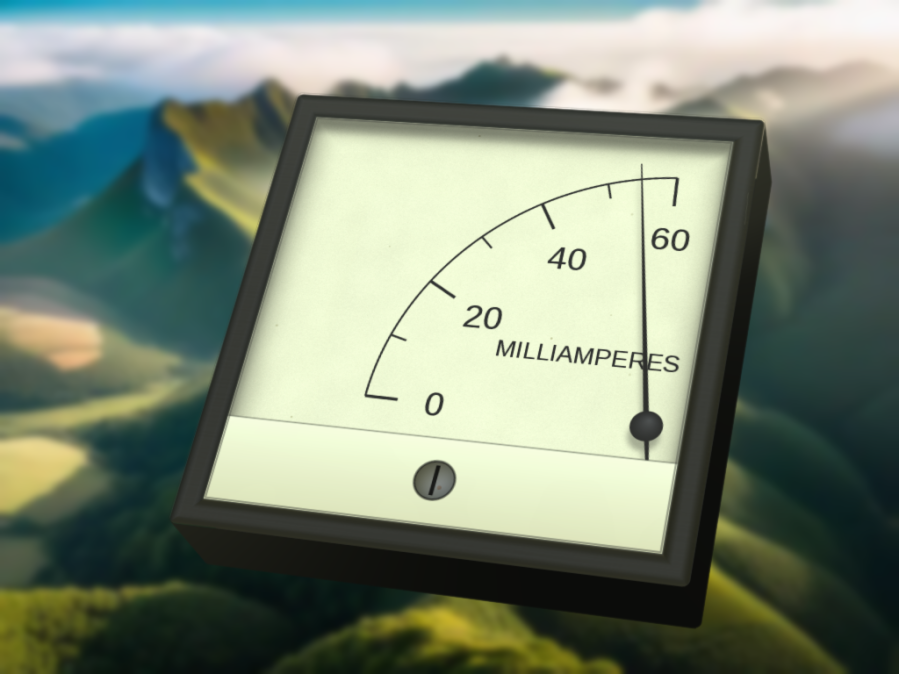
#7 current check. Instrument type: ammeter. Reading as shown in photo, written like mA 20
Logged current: mA 55
